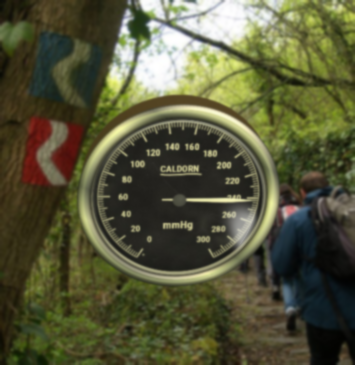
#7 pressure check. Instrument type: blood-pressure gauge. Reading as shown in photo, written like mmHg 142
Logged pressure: mmHg 240
